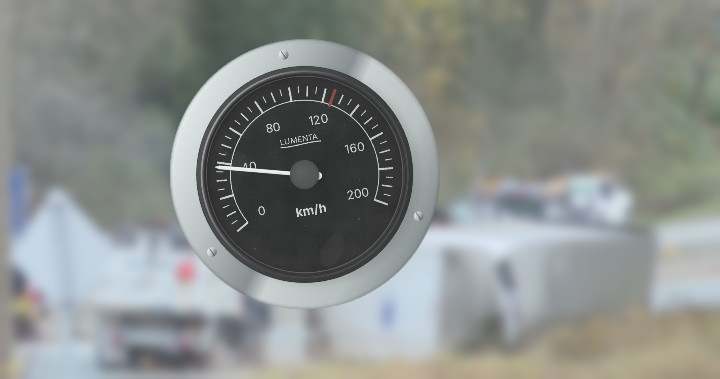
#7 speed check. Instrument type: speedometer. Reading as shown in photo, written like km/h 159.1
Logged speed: km/h 37.5
